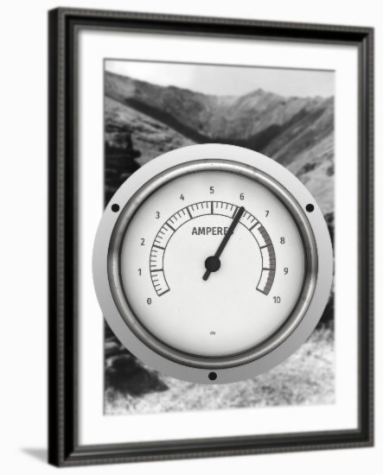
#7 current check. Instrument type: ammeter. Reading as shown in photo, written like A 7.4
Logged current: A 6.2
